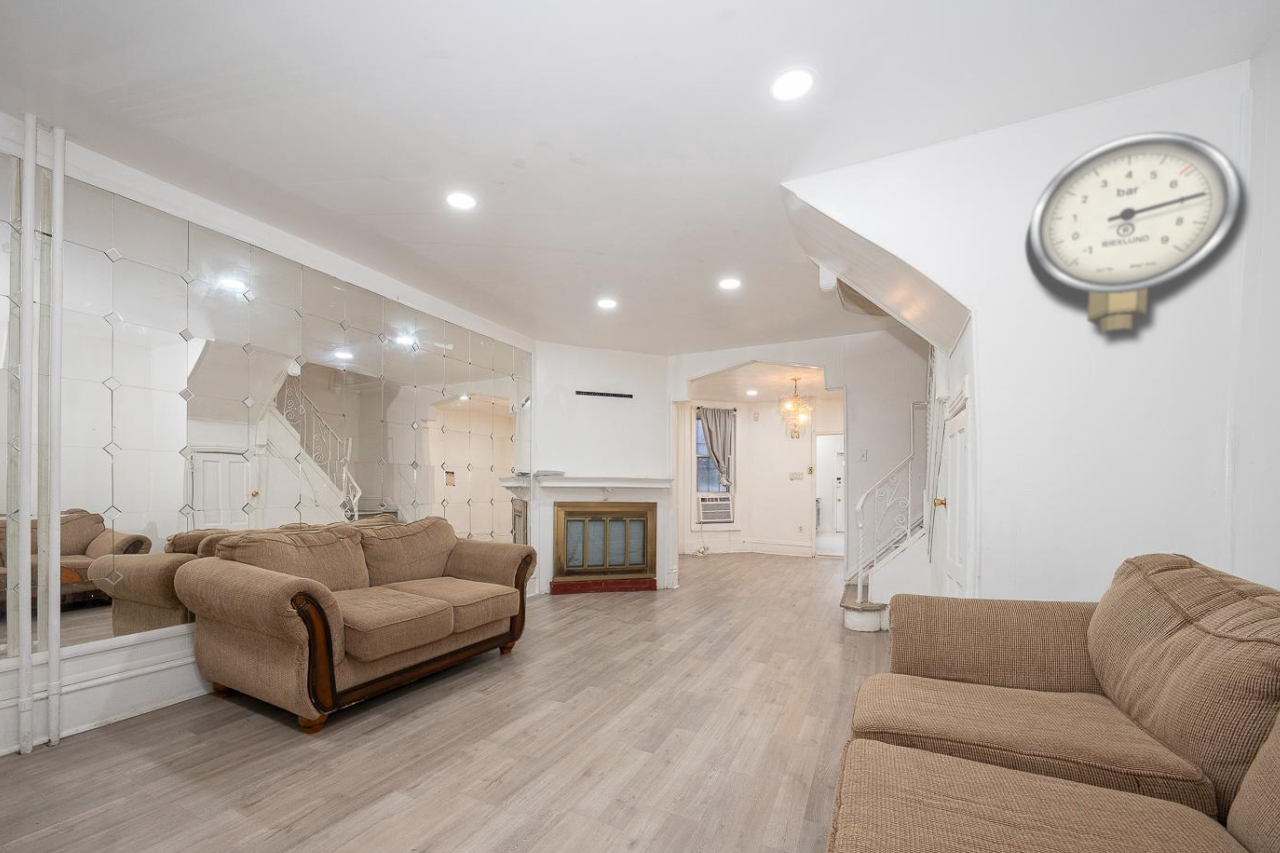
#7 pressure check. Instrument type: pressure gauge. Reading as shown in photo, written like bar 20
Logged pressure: bar 7
